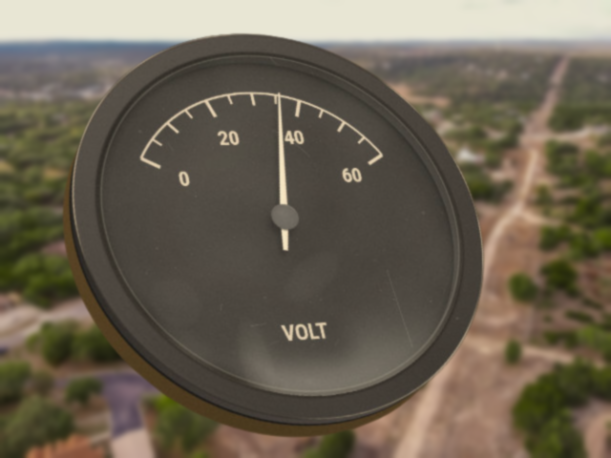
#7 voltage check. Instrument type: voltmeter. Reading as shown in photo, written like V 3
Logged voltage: V 35
